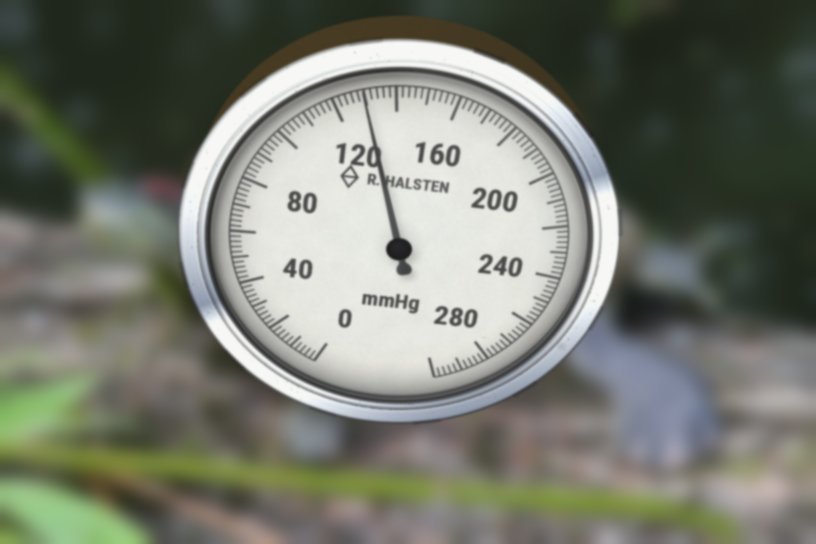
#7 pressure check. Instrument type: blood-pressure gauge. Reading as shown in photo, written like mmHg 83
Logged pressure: mmHg 130
